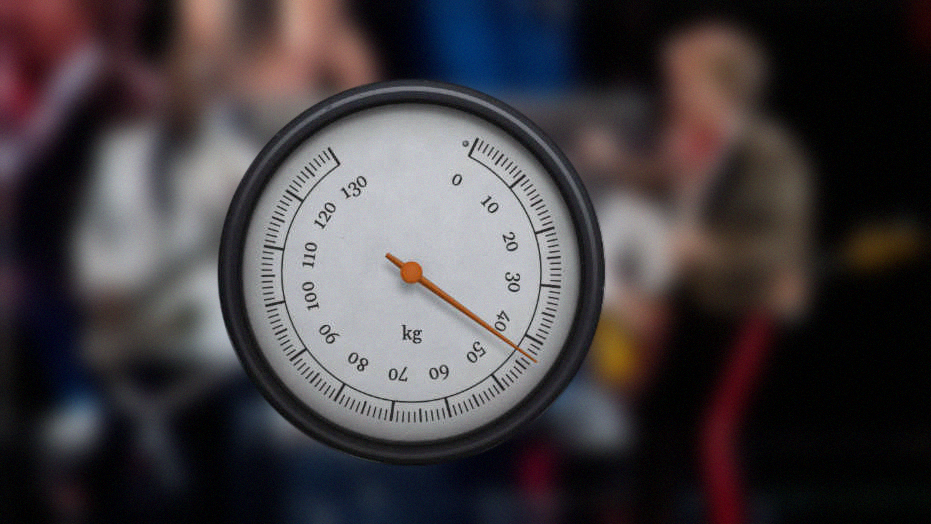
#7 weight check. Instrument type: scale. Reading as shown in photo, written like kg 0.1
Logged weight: kg 43
